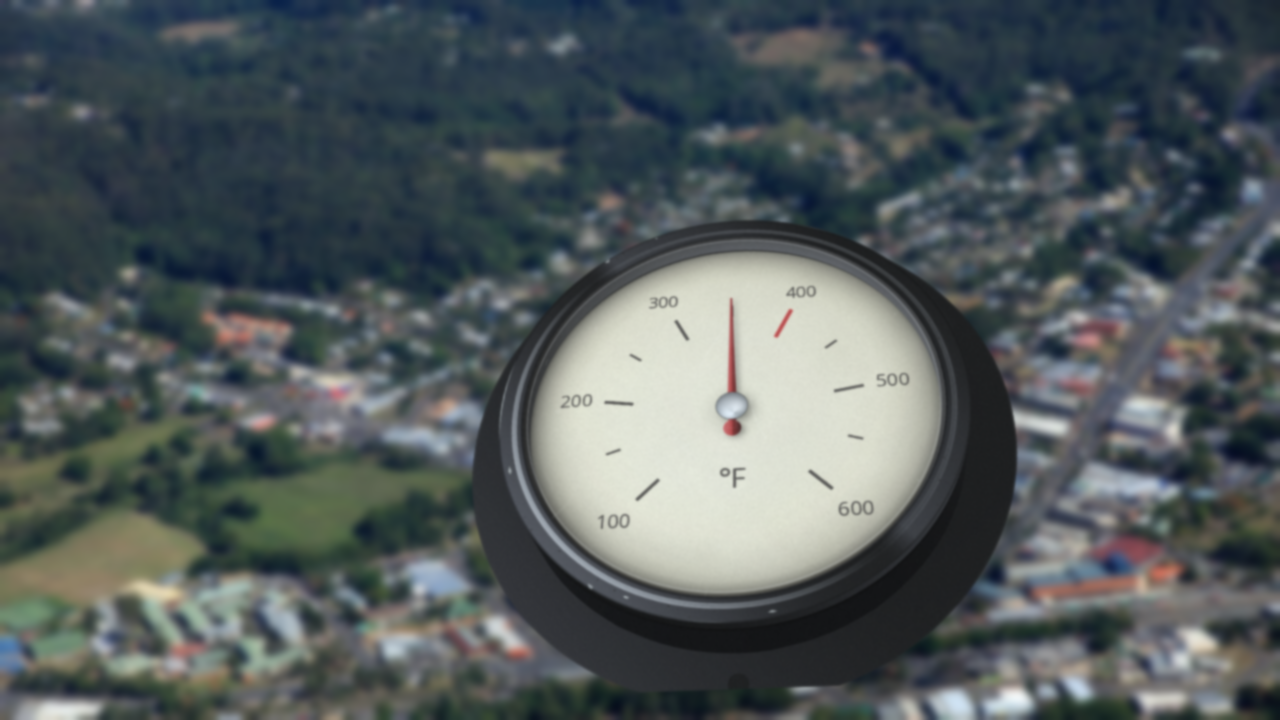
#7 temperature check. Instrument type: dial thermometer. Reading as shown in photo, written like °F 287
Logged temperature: °F 350
